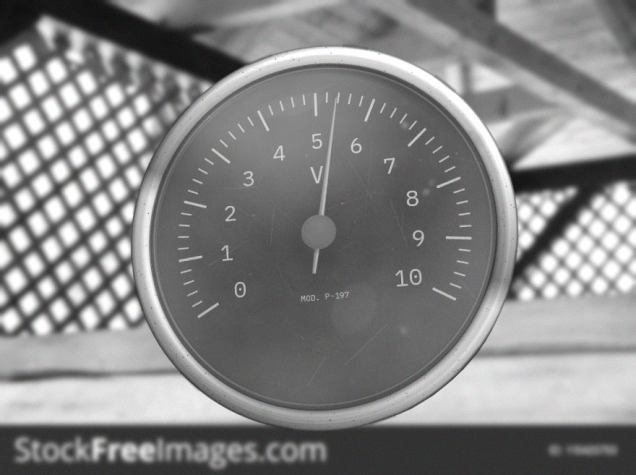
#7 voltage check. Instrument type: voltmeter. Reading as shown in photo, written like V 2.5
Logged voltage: V 5.4
